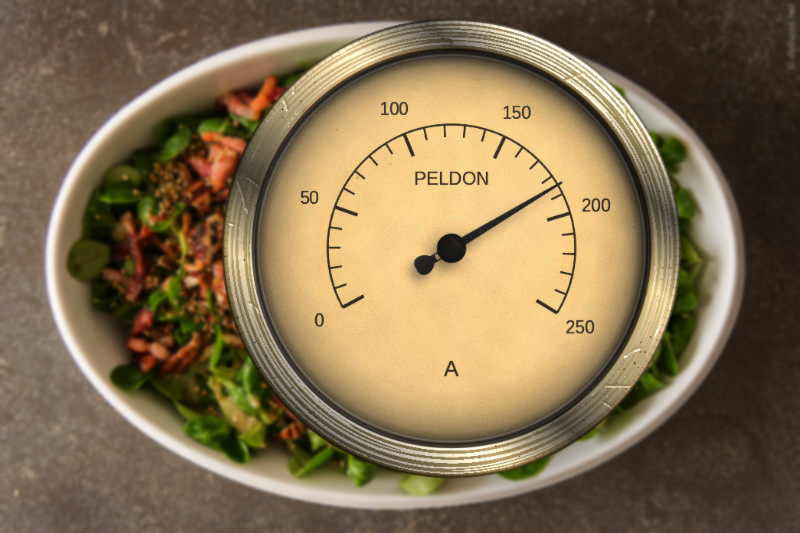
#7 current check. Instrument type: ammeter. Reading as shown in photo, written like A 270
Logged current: A 185
